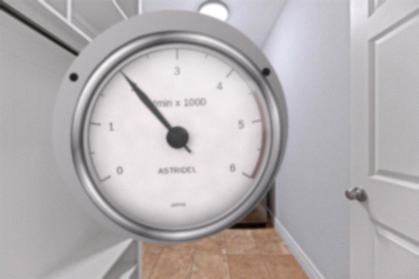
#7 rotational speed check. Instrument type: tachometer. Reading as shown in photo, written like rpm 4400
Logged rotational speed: rpm 2000
